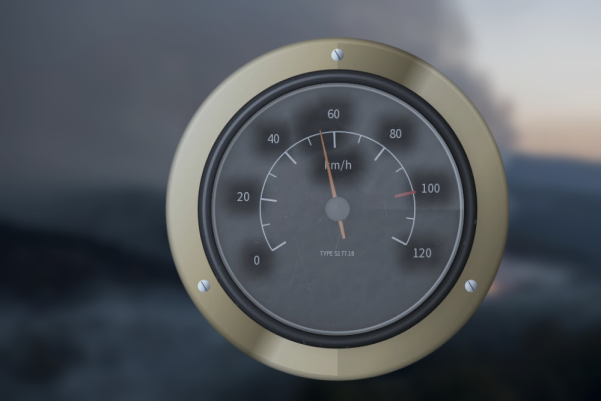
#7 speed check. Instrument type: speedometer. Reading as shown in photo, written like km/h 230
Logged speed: km/h 55
